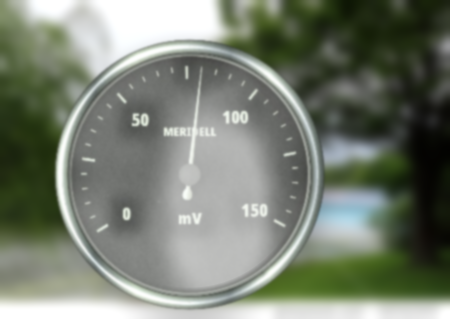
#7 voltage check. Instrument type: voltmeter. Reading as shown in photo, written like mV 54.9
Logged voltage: mV 80
